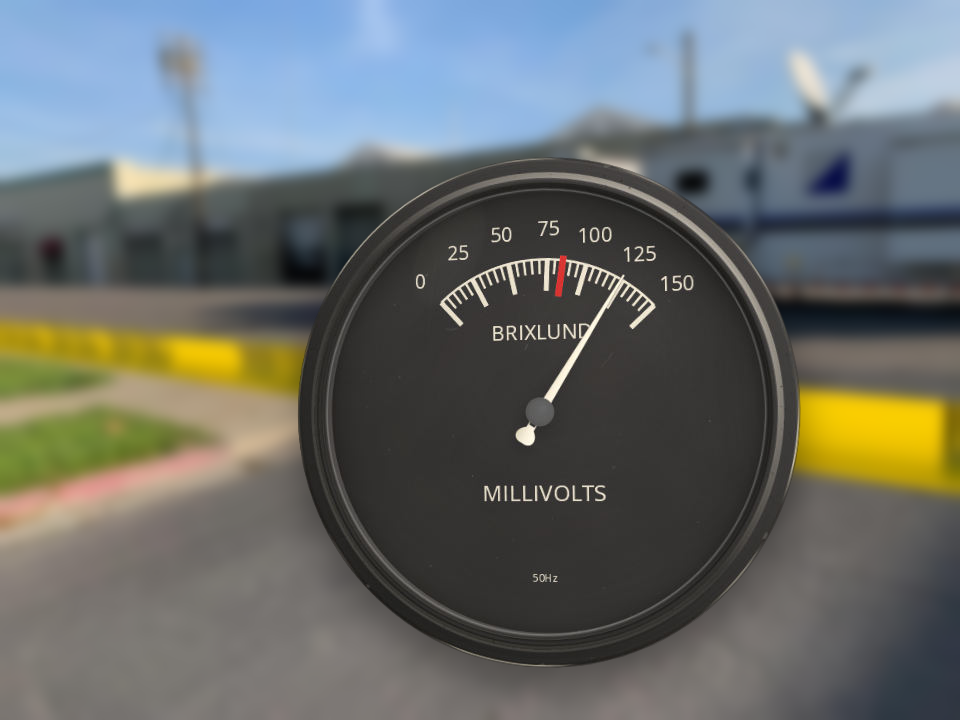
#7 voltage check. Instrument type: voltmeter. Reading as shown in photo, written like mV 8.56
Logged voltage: mV 125
